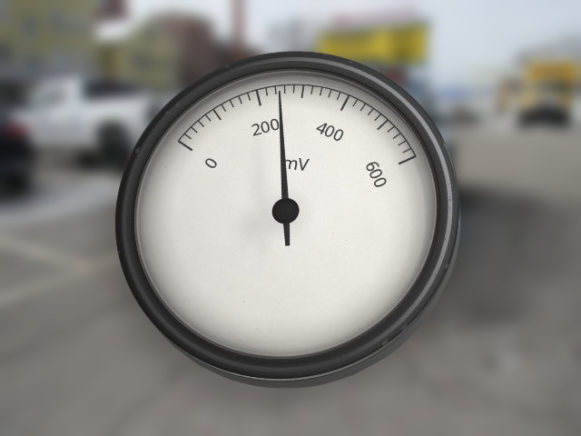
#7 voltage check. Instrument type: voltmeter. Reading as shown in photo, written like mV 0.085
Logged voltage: mV 250
